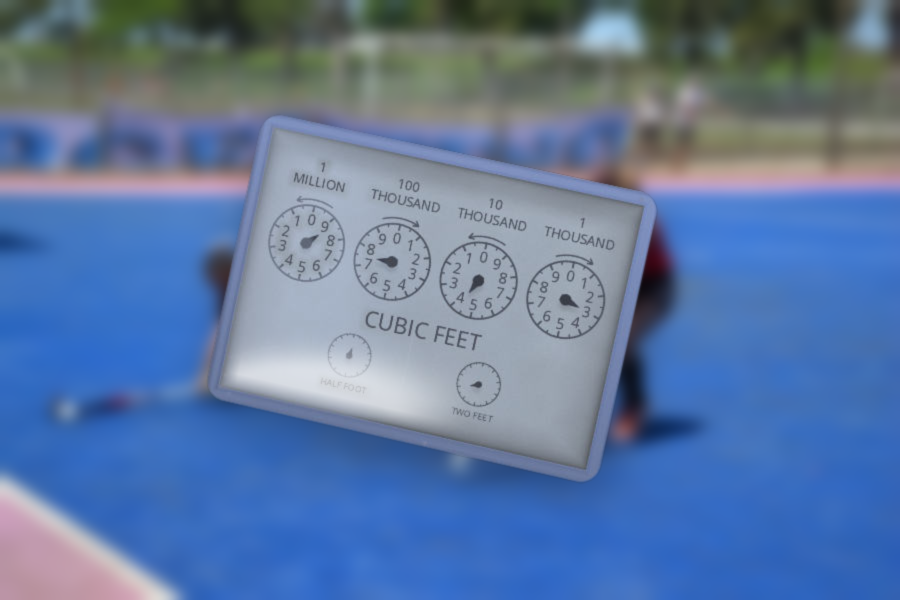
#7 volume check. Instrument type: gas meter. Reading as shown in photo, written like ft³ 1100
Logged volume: ft³ 874300
